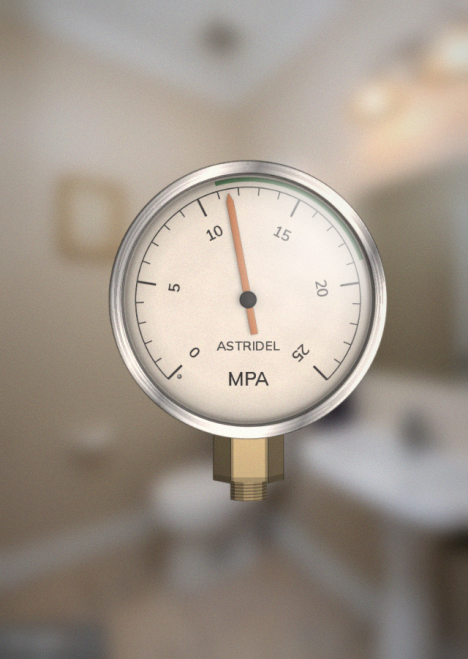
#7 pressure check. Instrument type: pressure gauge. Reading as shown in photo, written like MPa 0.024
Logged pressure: MPa 11.5
